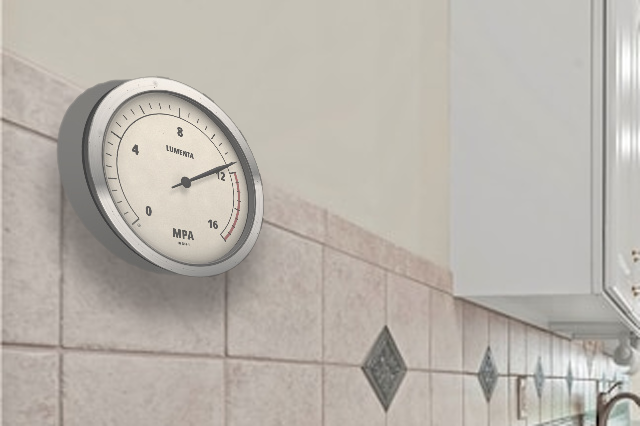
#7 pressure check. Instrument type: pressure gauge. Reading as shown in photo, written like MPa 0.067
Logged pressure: MPa 11.5
